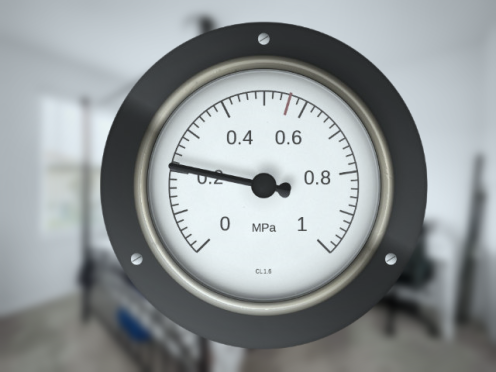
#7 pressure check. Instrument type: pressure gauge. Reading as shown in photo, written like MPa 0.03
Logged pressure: MPa 0.21
